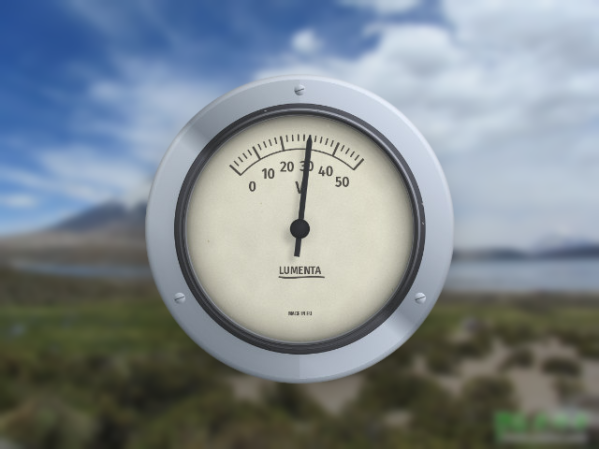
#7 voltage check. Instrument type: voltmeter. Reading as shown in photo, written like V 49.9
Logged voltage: V 30
